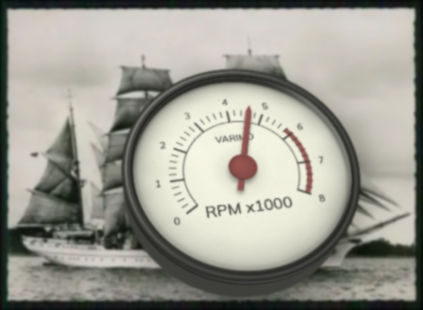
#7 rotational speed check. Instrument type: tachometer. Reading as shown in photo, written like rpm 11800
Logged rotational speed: rpm 4600
